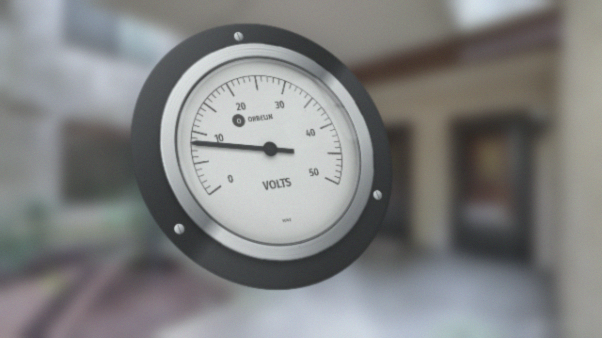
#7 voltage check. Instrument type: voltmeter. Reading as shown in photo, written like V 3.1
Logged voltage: V 8
